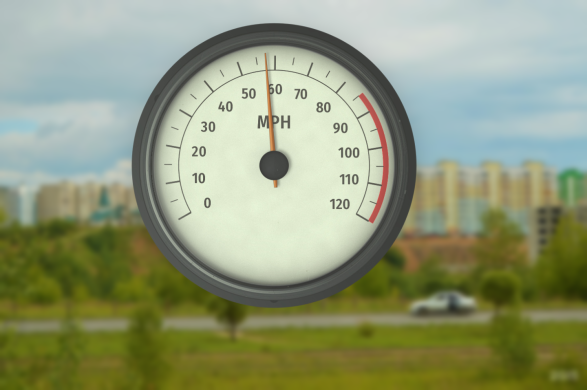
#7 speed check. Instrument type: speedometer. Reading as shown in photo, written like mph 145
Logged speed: mph 57.5
